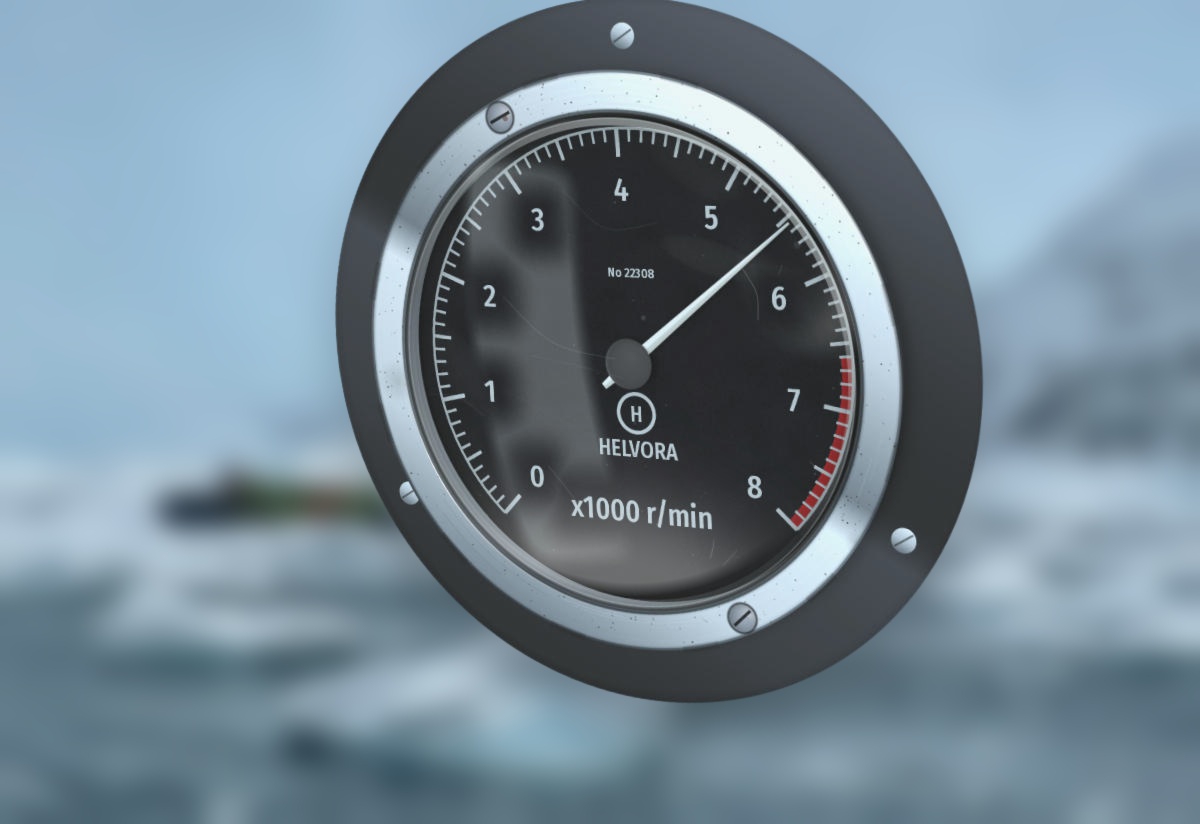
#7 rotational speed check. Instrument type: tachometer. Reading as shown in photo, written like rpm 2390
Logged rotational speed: rpm 5550
